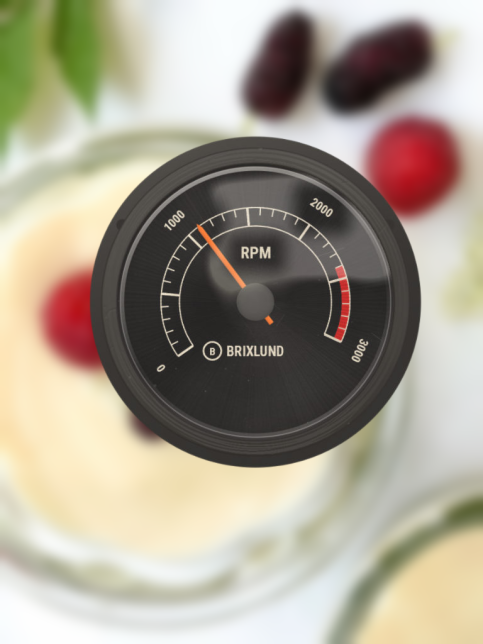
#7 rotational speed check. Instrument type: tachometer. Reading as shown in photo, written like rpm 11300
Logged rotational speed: rpm 1100
